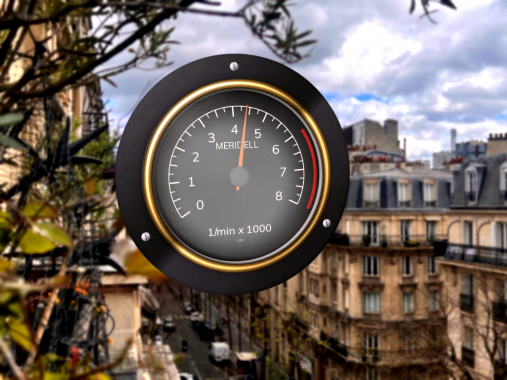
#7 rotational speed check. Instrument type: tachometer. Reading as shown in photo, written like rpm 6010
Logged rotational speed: rpm 4375
